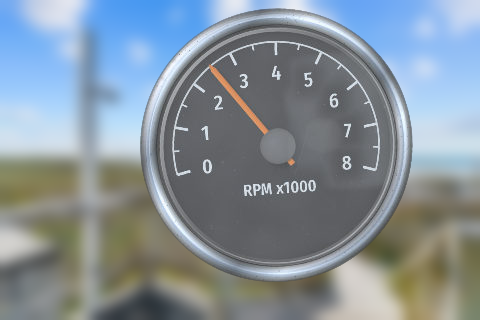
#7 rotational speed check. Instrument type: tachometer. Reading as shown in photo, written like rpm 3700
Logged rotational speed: rpm 2500
